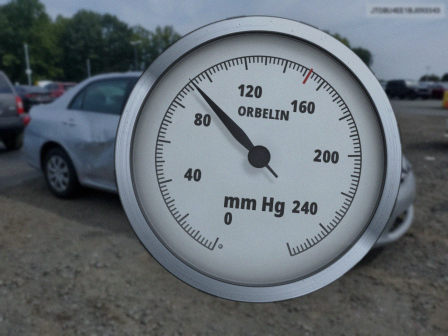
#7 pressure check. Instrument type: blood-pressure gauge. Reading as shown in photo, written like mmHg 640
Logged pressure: mmHg 92
